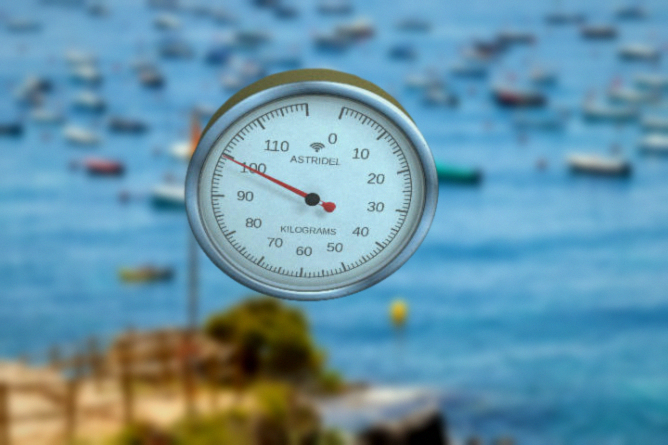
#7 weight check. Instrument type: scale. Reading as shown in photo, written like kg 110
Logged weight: kg 100
